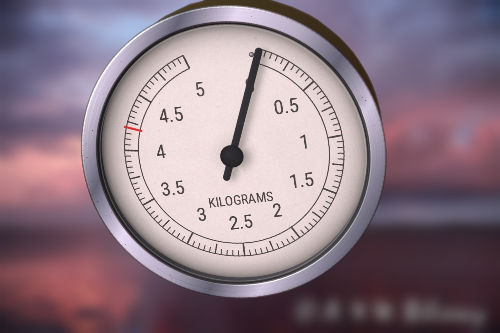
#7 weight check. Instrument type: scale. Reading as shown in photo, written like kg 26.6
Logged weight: kg 0
